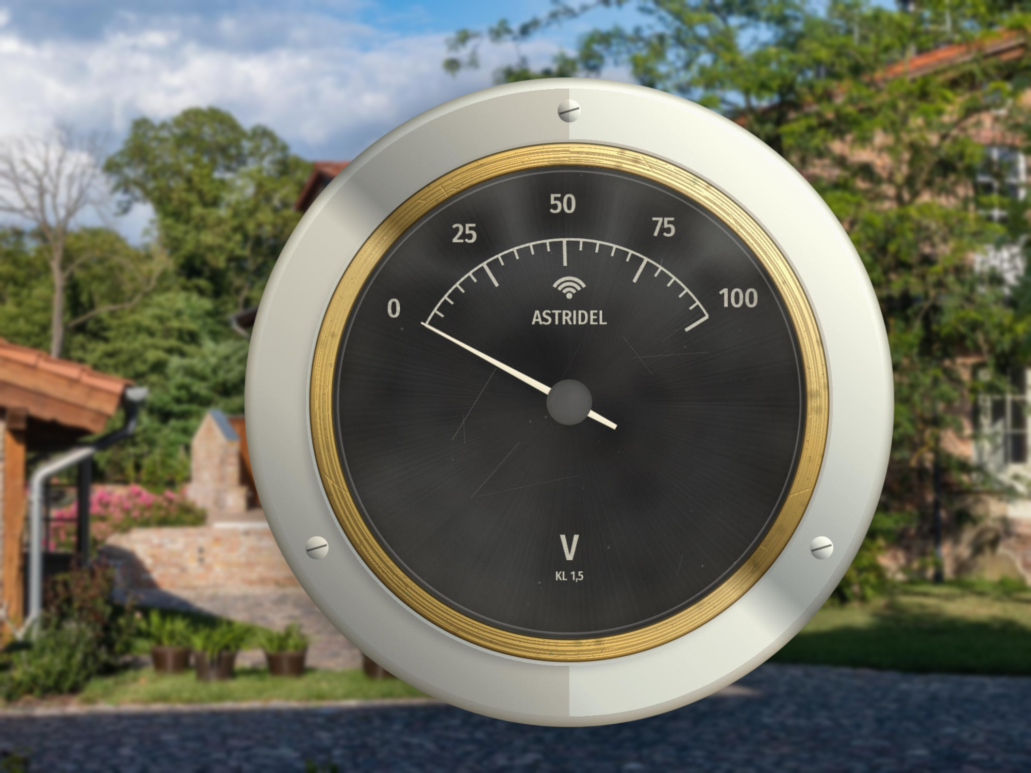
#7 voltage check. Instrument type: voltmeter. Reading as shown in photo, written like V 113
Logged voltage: V 0
